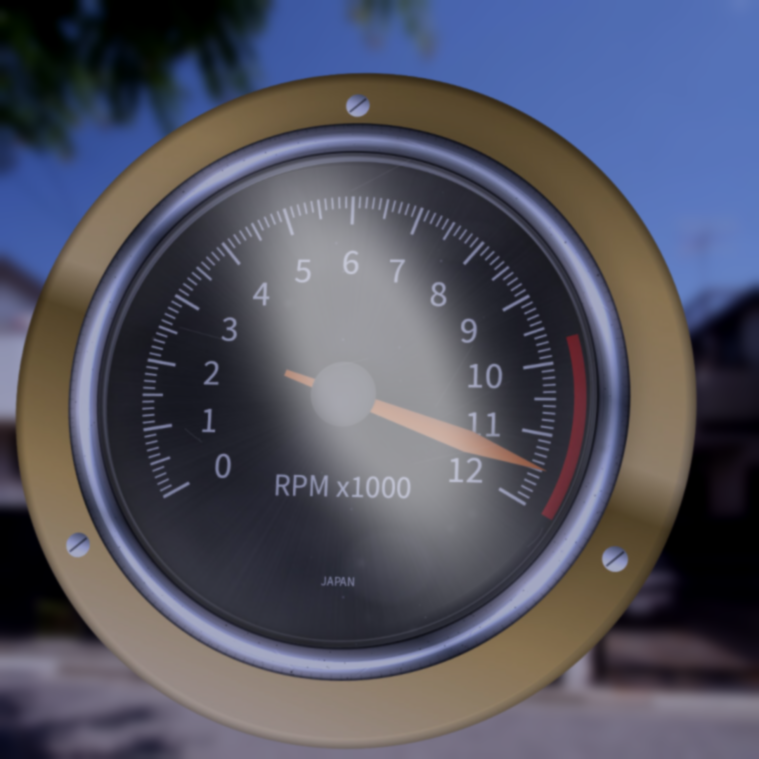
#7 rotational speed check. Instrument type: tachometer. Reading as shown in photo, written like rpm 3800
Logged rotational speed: rpm 11500
